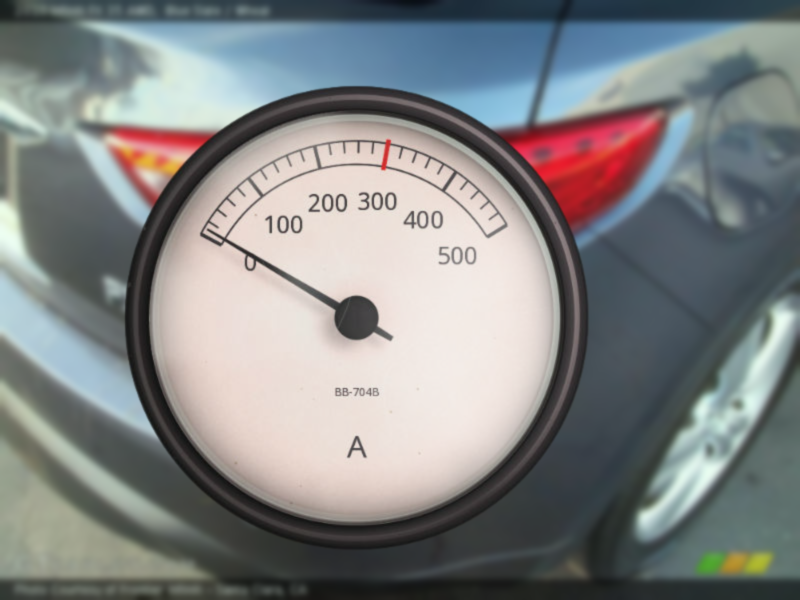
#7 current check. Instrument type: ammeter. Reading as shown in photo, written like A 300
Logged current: A 10
